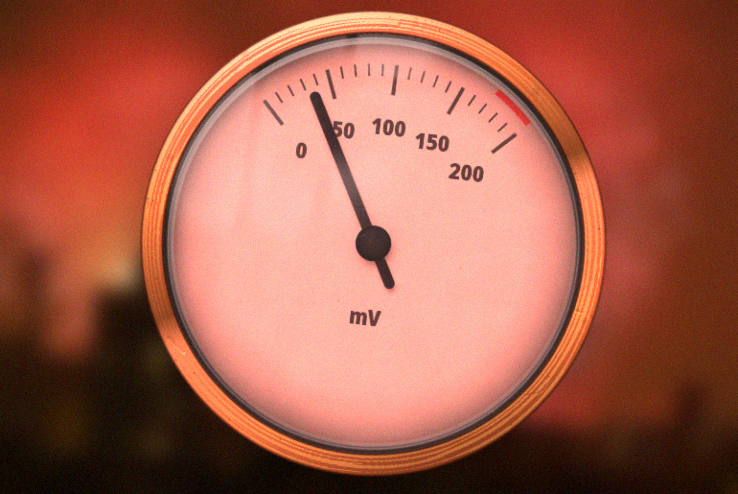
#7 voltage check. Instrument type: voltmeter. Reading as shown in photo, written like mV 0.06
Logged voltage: mV 35
